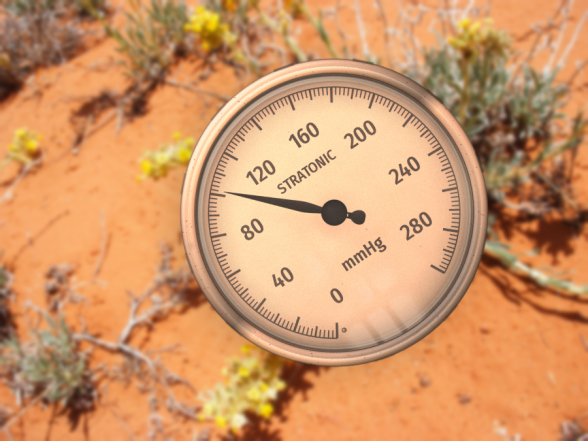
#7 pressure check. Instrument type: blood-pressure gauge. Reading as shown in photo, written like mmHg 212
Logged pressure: mmHg 102
